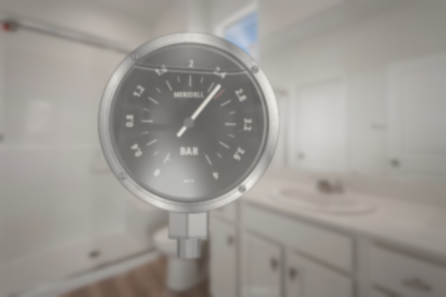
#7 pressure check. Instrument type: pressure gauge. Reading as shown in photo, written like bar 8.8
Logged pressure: bar 2.5
